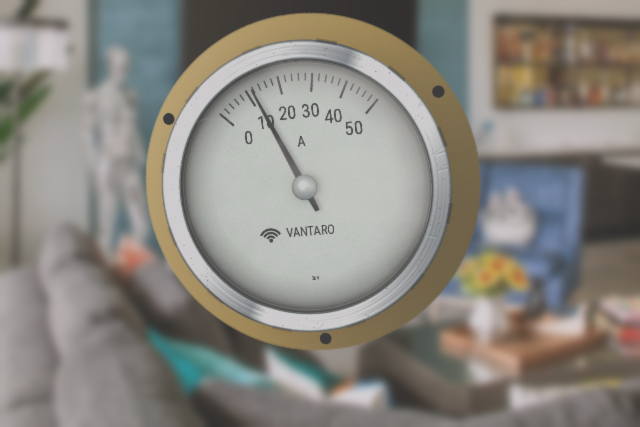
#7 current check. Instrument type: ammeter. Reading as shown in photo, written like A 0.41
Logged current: A 12
